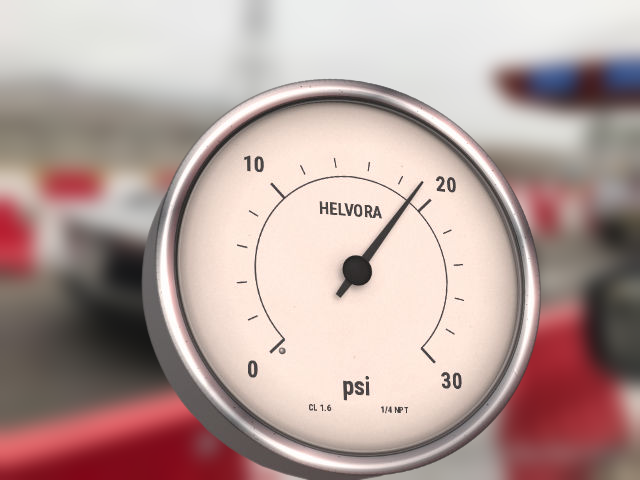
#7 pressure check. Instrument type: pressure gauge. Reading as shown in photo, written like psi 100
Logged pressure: psi 19
